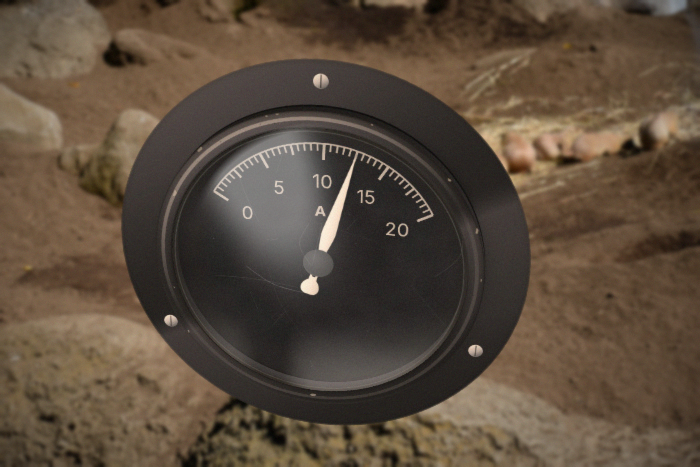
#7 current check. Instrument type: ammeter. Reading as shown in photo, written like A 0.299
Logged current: A 12.5
